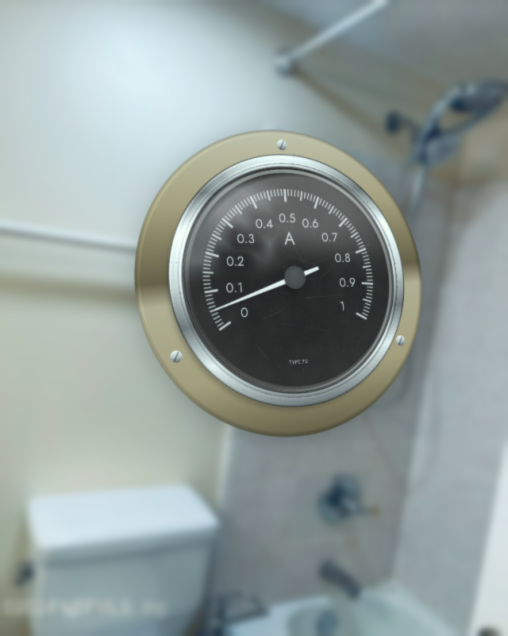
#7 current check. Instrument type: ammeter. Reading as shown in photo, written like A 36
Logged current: A 0.05
